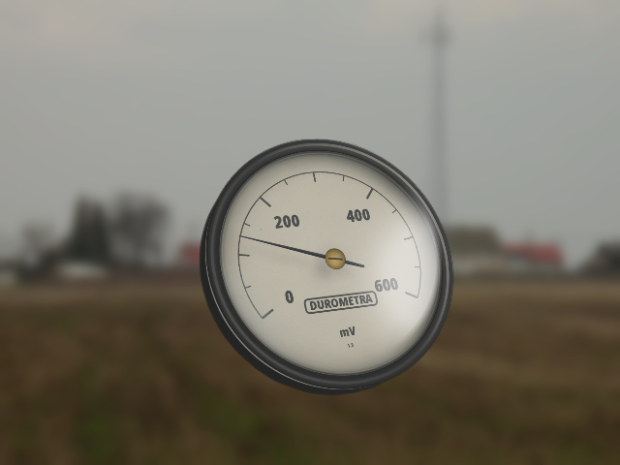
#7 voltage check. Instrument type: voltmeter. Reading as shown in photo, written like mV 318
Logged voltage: mV 125
